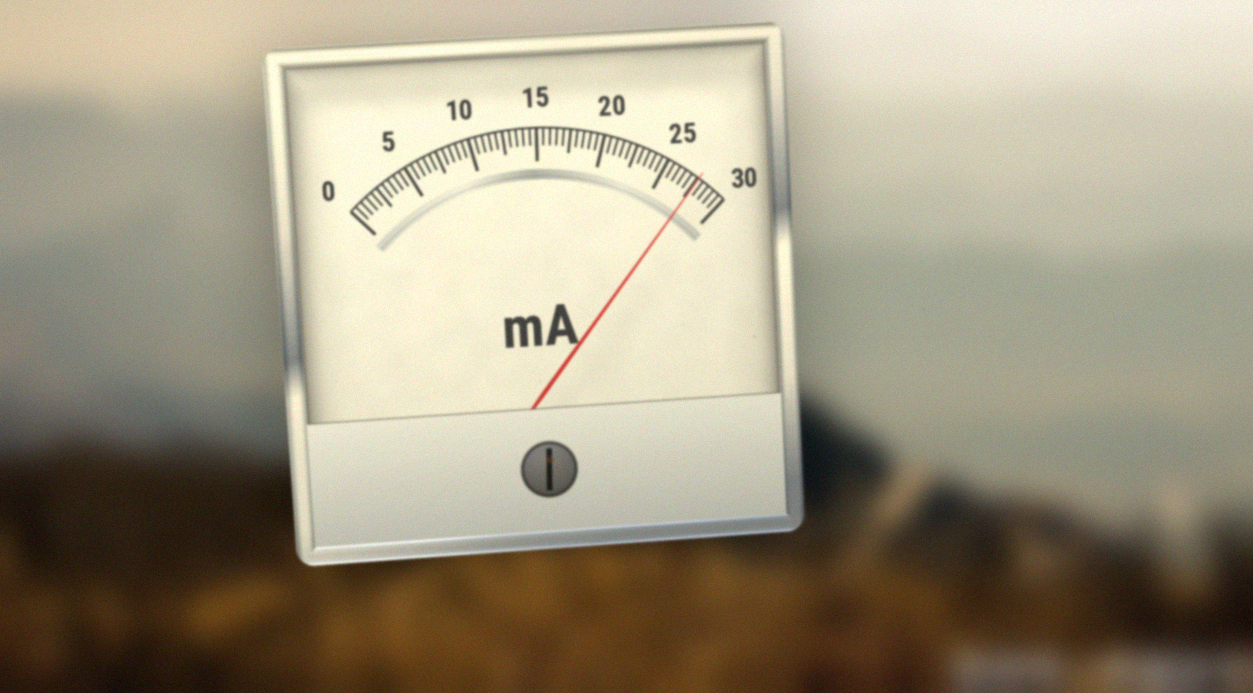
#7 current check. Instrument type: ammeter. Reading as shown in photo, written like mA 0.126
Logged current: mA 27.5
